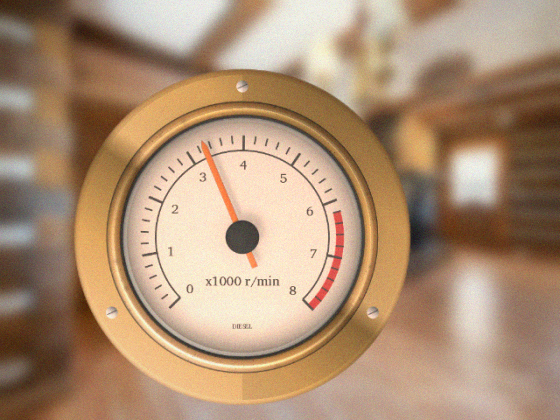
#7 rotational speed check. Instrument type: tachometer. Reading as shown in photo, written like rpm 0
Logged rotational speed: rpm 3300
